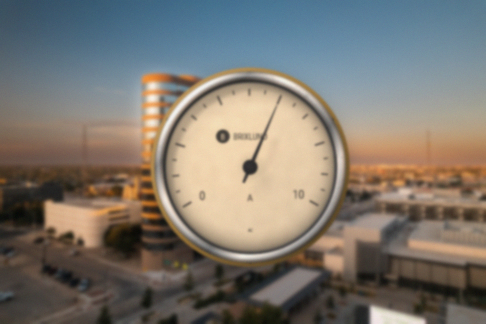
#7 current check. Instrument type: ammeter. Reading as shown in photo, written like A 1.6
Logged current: A 6
